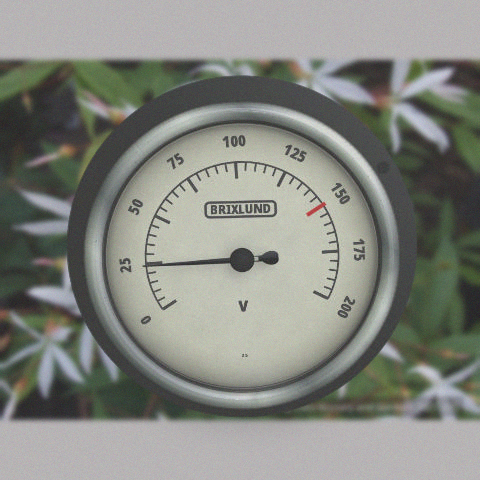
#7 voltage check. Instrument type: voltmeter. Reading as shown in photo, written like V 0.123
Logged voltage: V 25
